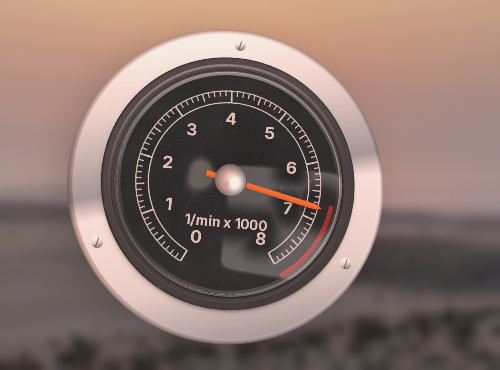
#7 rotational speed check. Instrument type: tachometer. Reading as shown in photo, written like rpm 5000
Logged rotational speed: rpm 6800
